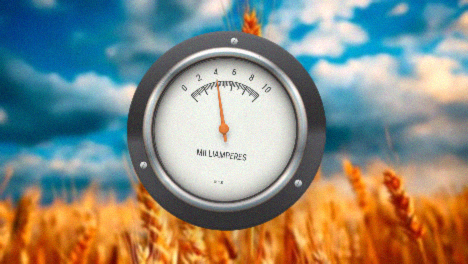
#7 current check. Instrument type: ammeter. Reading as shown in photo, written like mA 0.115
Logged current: mA 4
